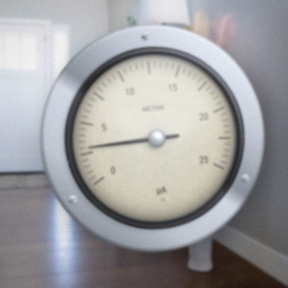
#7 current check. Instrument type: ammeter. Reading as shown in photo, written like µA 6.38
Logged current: µA 3
